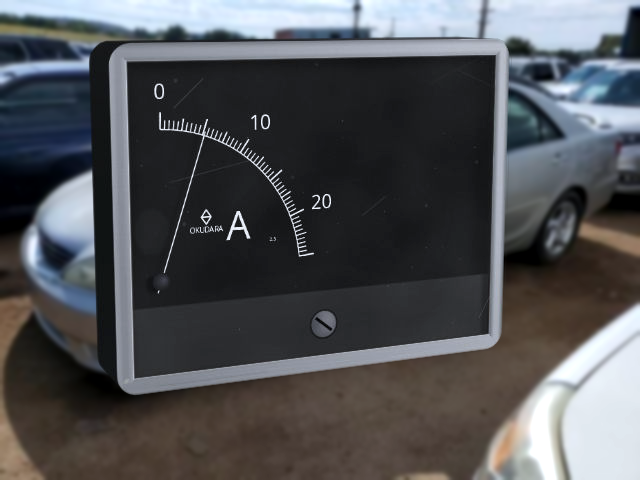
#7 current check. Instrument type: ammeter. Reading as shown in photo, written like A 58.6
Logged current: A 5
